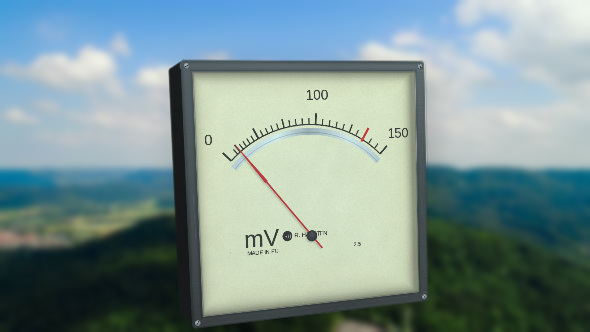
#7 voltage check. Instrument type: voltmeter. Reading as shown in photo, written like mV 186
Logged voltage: mV 25
